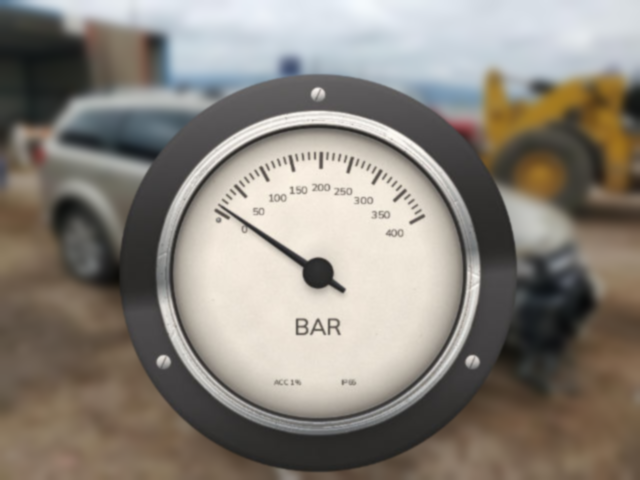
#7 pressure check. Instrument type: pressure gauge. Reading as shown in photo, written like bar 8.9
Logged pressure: bar 10
